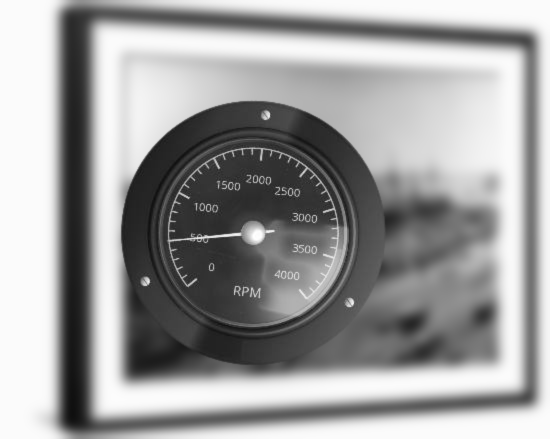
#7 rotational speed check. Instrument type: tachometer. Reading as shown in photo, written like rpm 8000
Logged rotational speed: rpm 500
